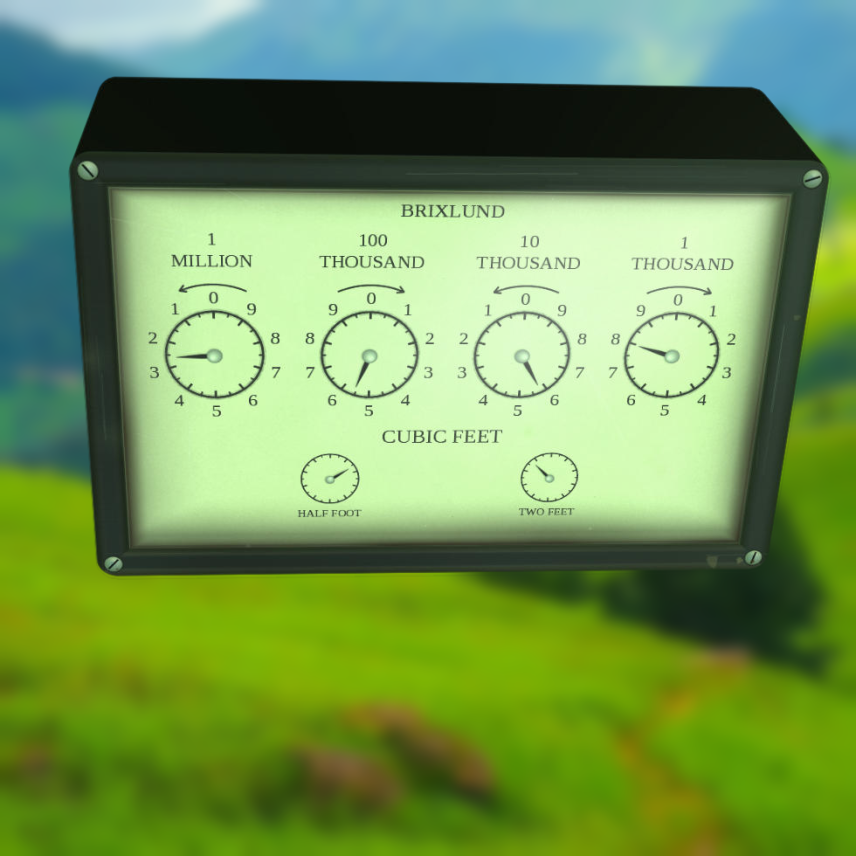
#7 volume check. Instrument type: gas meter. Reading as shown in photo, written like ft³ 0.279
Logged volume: ft³ 255800
